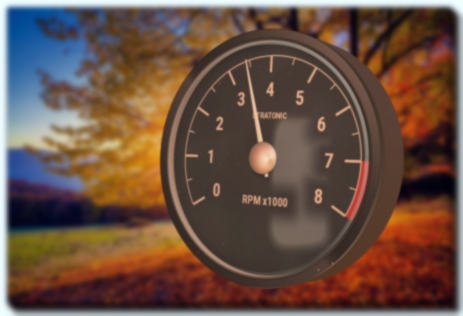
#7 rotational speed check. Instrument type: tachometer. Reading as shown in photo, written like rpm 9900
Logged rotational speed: rpm 3500
